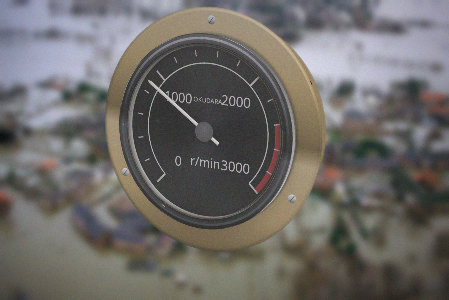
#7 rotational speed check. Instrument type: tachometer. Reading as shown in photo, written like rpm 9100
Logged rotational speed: rpm 900
